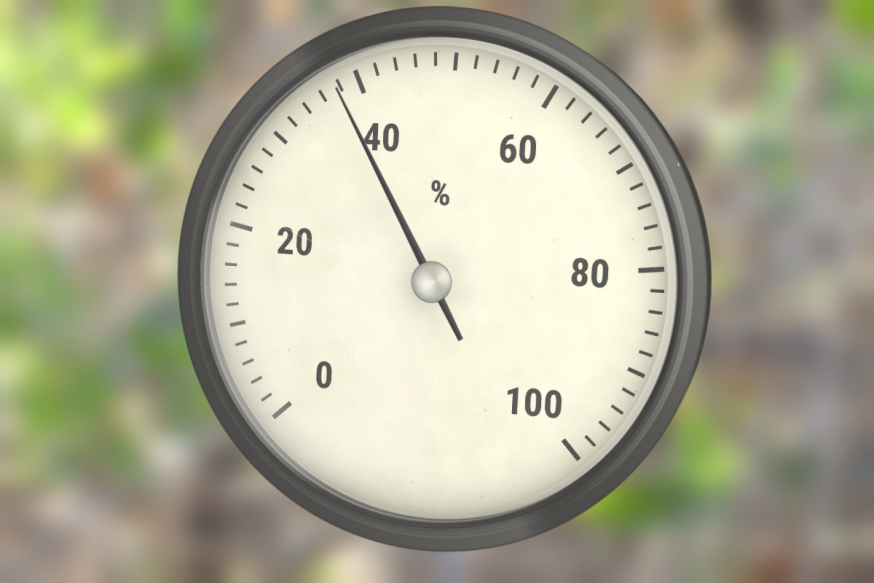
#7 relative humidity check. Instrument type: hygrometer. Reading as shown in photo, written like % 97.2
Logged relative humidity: % 38
